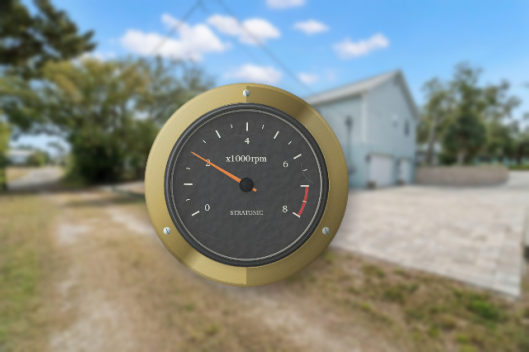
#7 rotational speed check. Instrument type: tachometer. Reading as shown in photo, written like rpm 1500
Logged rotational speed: rpm 2000
